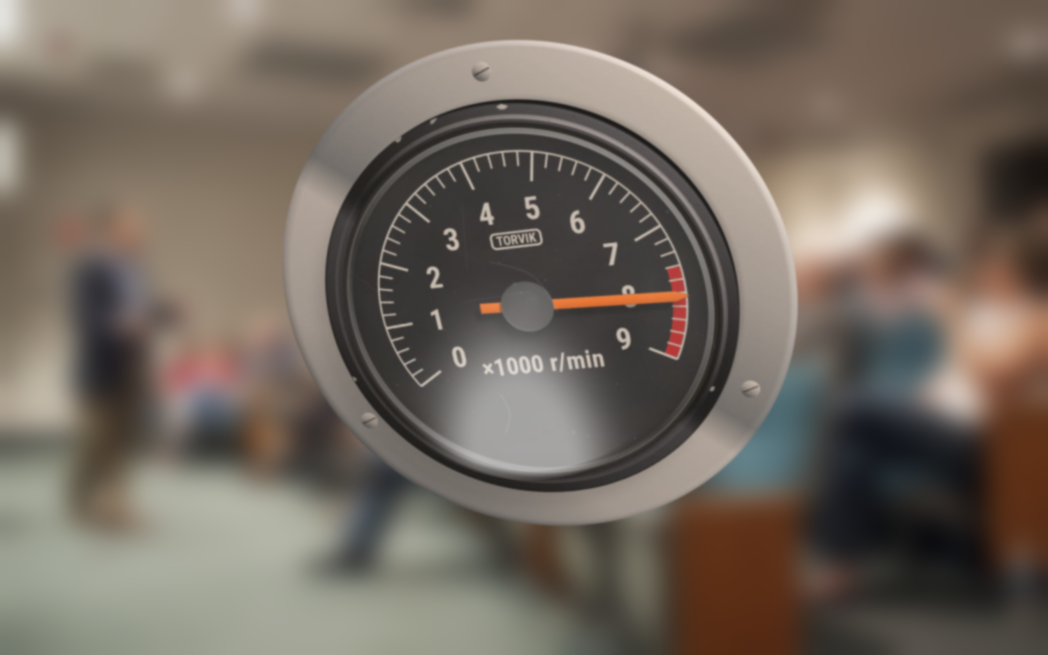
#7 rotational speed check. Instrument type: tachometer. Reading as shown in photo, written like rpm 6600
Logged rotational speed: rpm 8000
